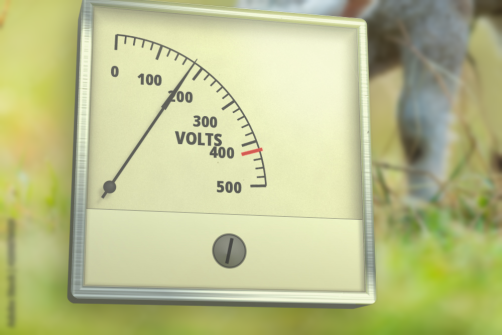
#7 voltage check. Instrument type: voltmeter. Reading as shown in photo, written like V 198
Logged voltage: V 180
